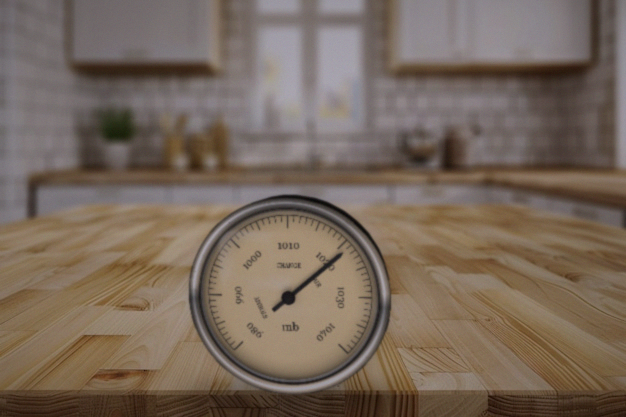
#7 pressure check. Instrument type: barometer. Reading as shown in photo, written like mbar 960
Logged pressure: mbar 1021
